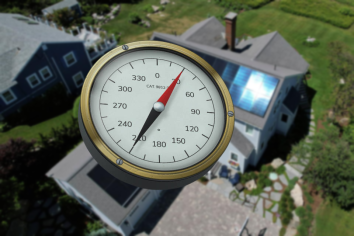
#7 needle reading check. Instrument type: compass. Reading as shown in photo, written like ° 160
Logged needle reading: ° 30
